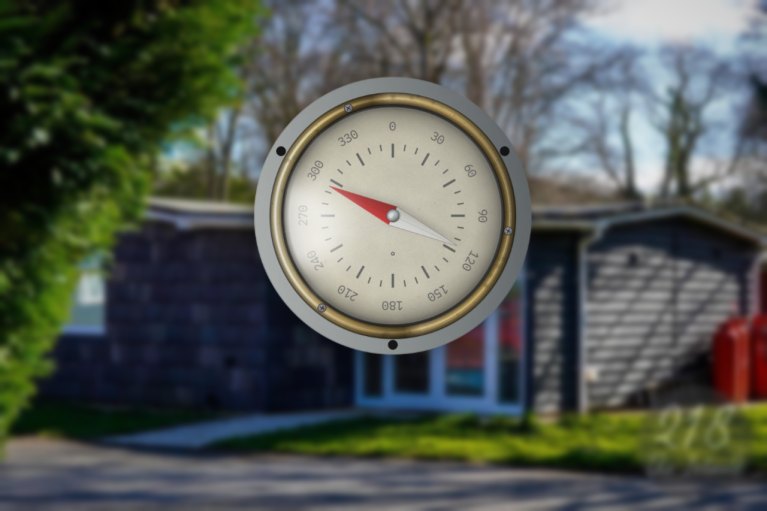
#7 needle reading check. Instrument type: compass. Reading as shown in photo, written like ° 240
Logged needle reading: ° 295
